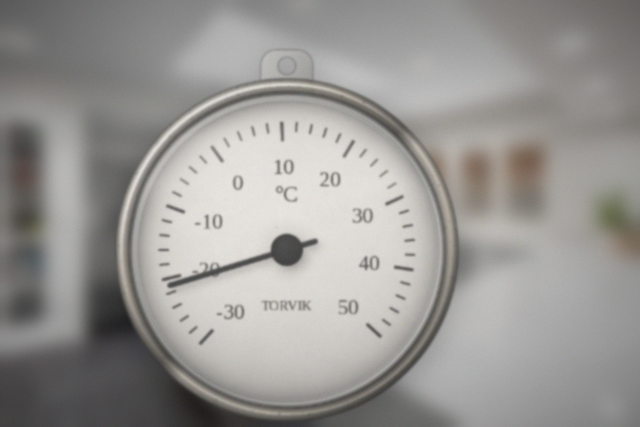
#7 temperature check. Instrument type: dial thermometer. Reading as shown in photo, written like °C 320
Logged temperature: °C -21
